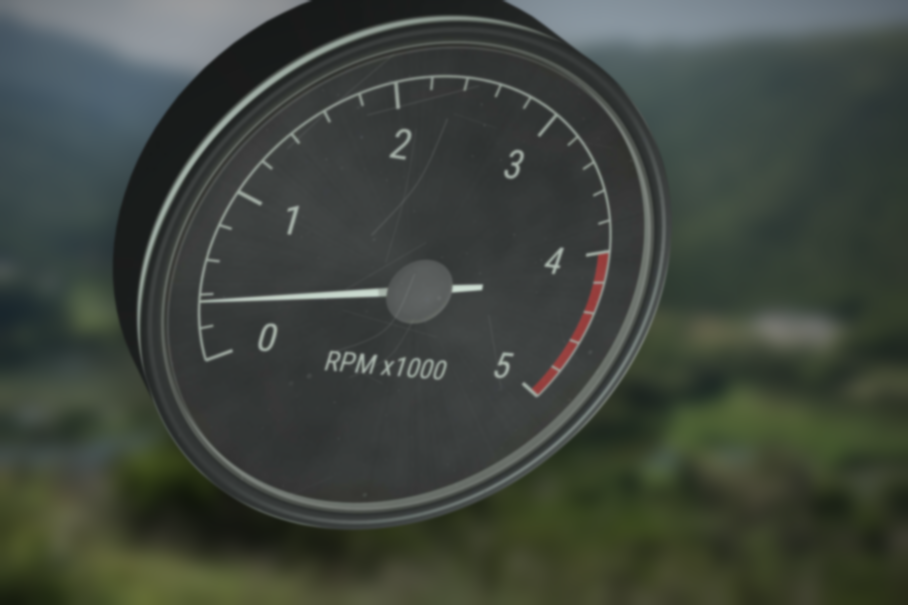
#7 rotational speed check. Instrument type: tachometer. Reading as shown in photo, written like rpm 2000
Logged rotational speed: rpm 400
